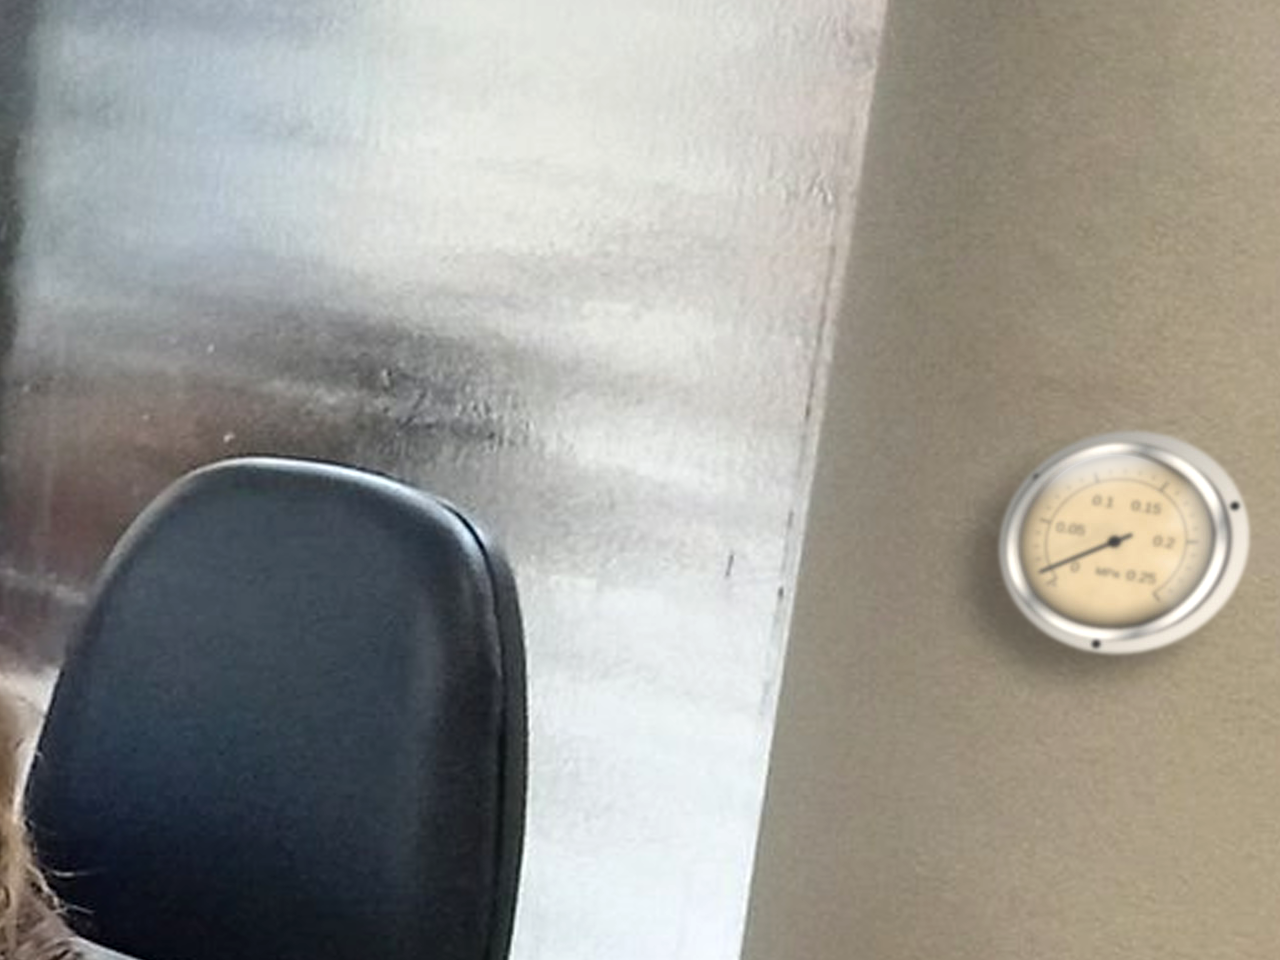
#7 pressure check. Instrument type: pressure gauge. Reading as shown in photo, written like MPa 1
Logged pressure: MPa 0.01
